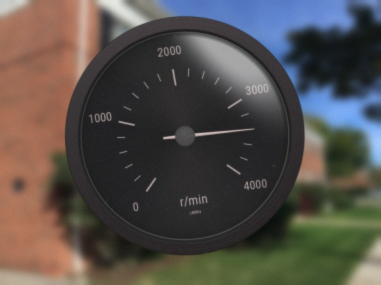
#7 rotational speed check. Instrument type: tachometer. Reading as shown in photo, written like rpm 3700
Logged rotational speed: rpm 3400
